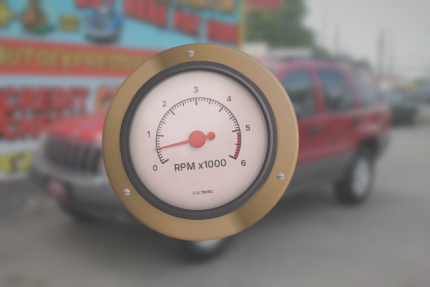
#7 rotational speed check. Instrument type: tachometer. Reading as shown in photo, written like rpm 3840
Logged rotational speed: rpm 500
